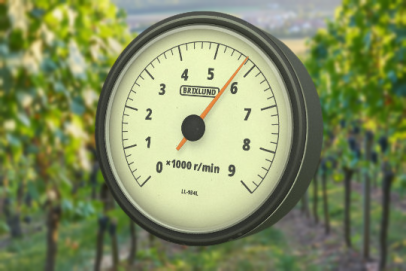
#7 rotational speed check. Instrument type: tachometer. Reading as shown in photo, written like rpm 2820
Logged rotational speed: rpm 5800
